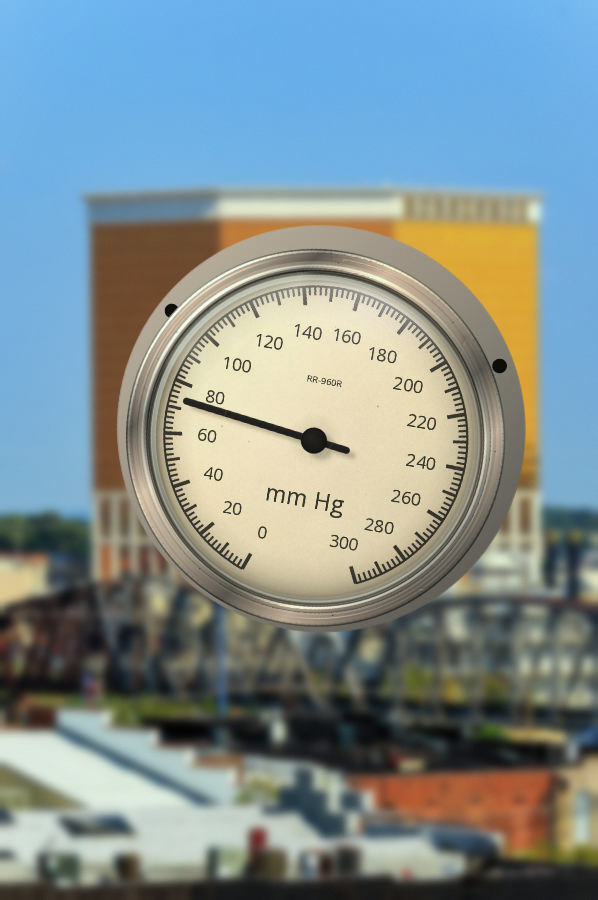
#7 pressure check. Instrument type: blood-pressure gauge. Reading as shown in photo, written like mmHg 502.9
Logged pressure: mmHg 74
